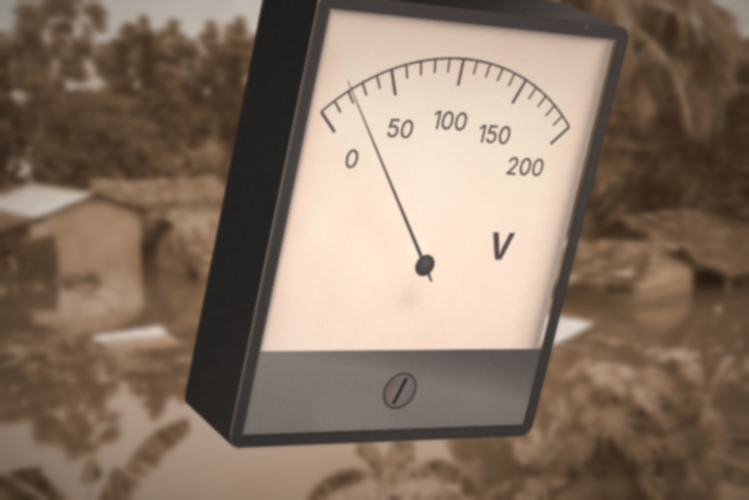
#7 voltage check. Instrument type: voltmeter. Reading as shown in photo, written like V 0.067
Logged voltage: V 20
